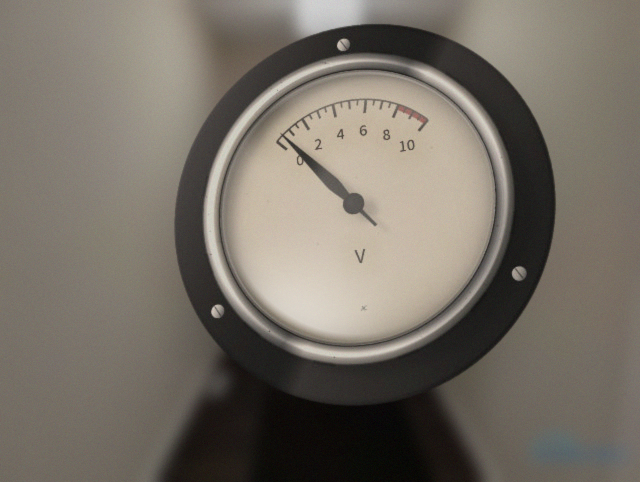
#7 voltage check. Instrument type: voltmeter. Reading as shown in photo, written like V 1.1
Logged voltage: V 0.5
